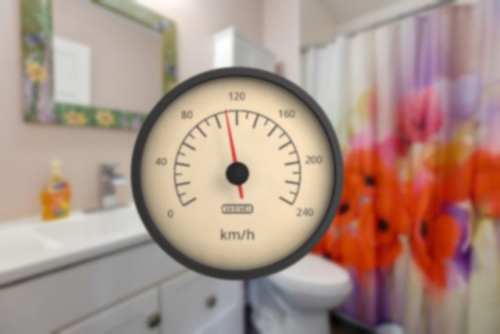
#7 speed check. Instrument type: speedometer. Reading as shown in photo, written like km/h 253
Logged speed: km/h 110
